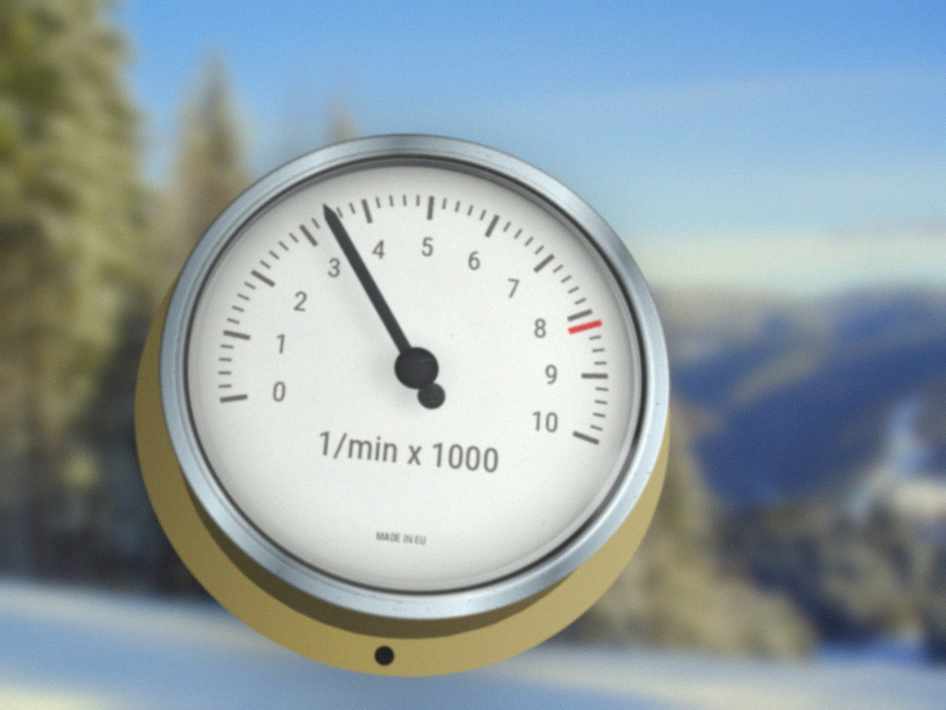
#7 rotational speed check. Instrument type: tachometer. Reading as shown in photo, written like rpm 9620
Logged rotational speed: rpm 3400
